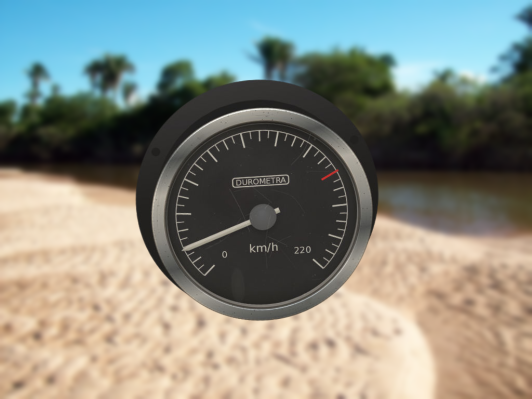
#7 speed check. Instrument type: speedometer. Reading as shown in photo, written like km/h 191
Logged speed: km/h 20
